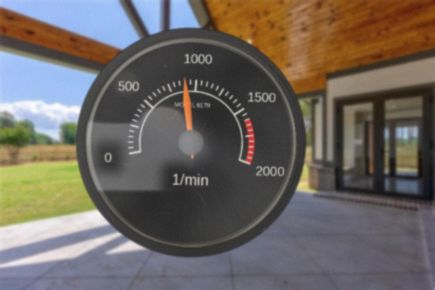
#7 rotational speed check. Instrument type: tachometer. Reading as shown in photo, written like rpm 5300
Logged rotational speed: rpm 900
